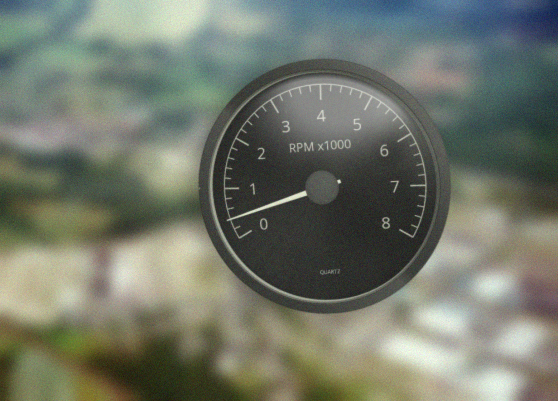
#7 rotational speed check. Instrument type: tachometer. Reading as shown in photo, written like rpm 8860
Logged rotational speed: rpm 400
